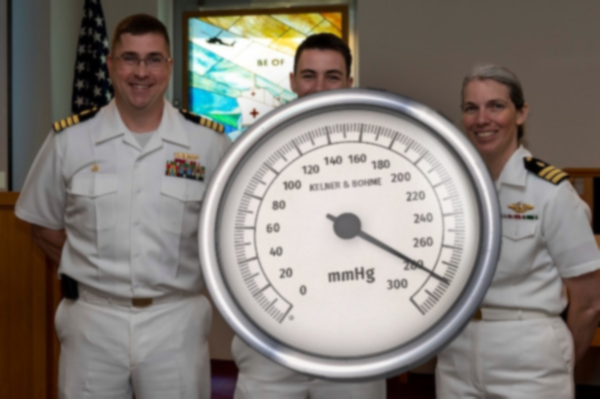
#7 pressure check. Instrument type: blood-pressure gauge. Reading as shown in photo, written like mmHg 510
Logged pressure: mmHg 280
